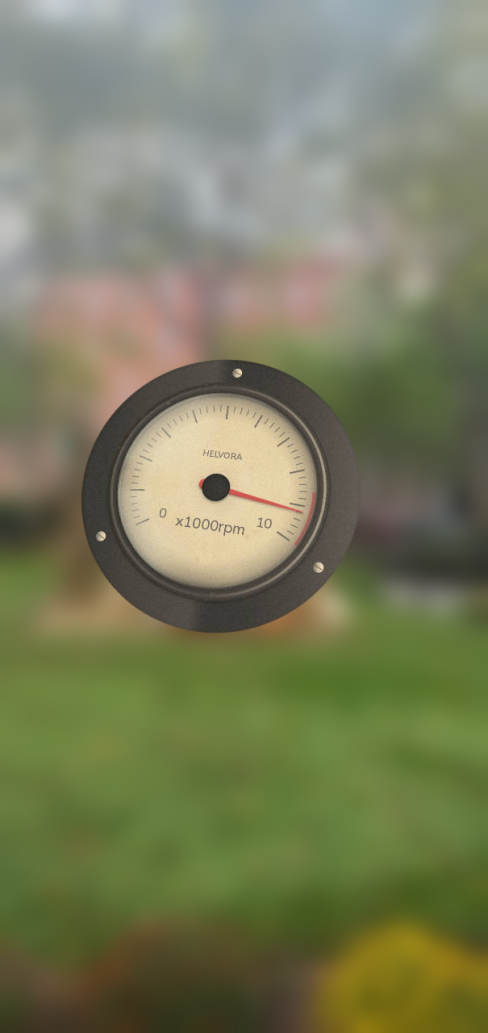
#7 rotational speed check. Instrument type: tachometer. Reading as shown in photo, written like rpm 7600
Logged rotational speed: rpm 9200
